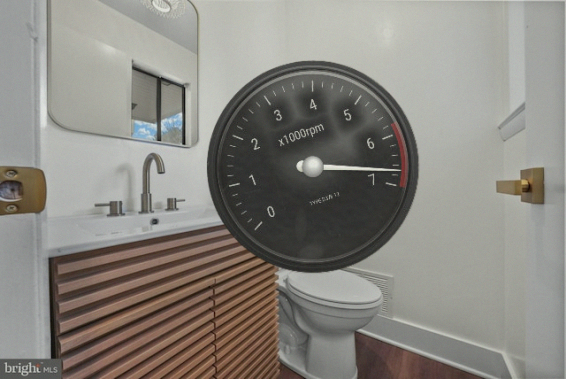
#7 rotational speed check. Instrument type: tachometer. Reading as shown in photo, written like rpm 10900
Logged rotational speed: rpm 6700
